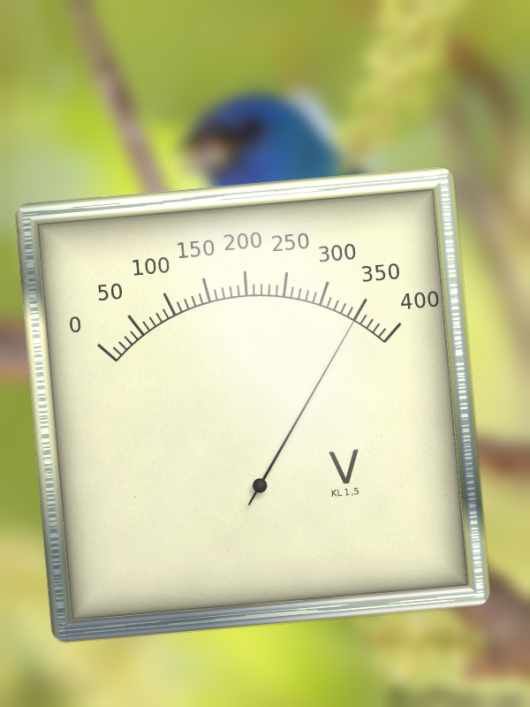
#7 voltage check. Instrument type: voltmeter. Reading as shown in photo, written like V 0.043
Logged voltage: V 350
